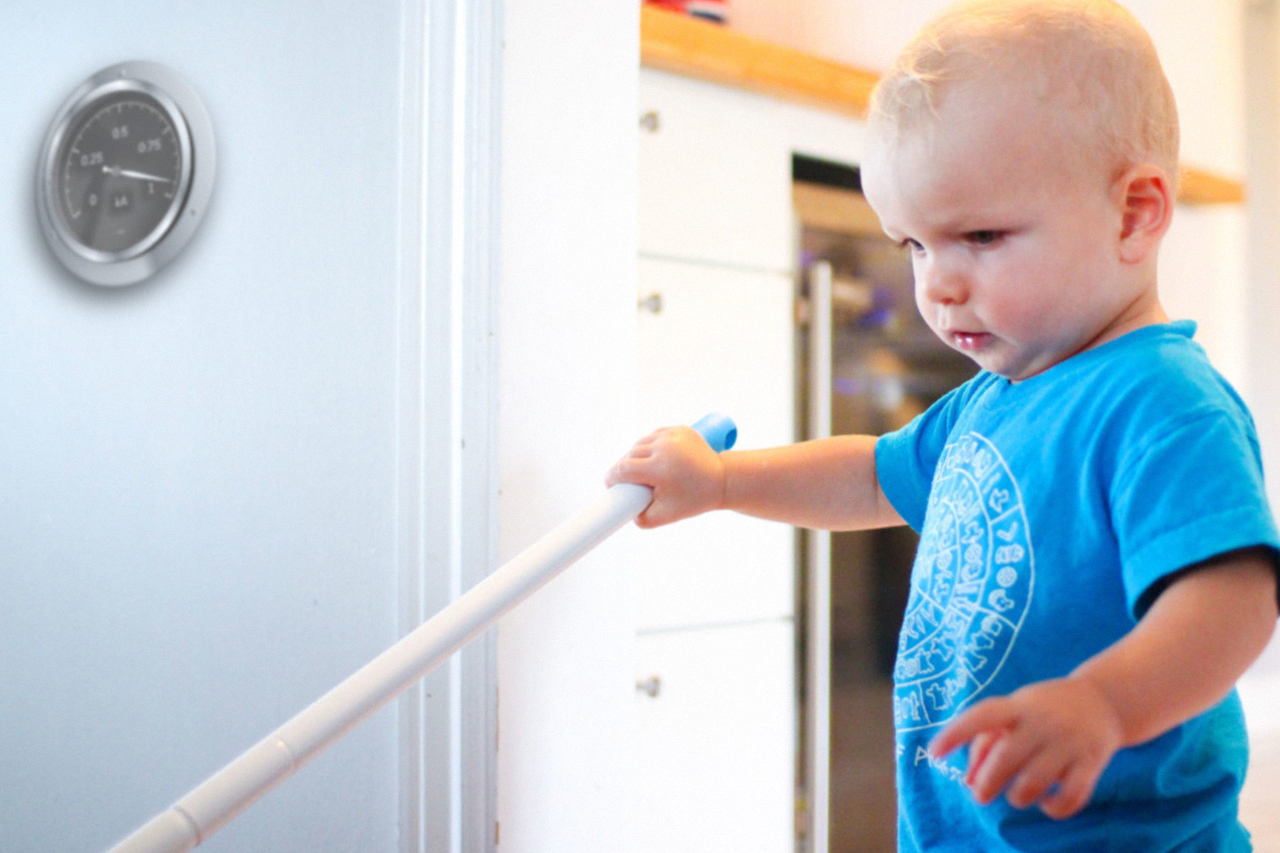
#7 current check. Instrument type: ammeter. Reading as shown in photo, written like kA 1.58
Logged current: kA 0.95
